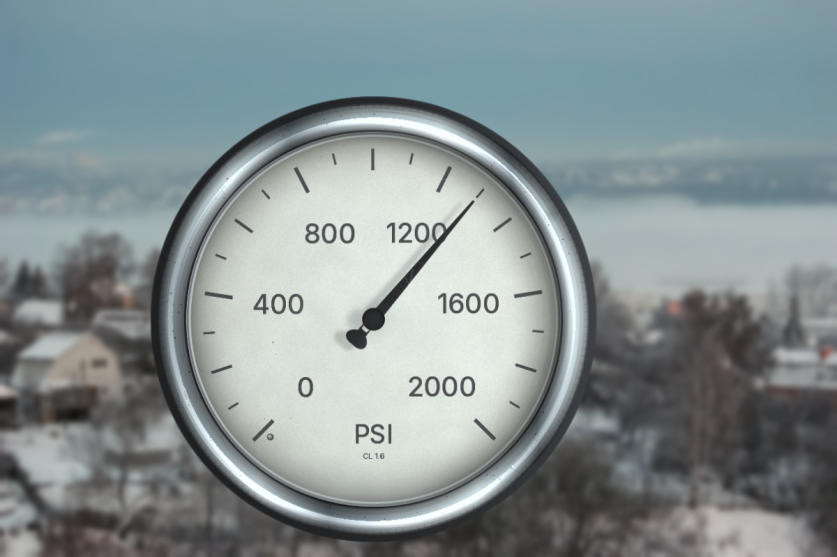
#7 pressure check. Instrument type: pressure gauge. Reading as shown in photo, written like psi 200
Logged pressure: psi 1300
